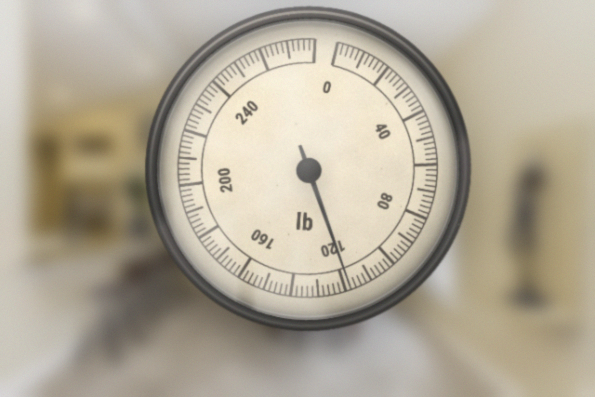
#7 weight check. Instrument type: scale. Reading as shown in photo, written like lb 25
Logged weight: lb 118
